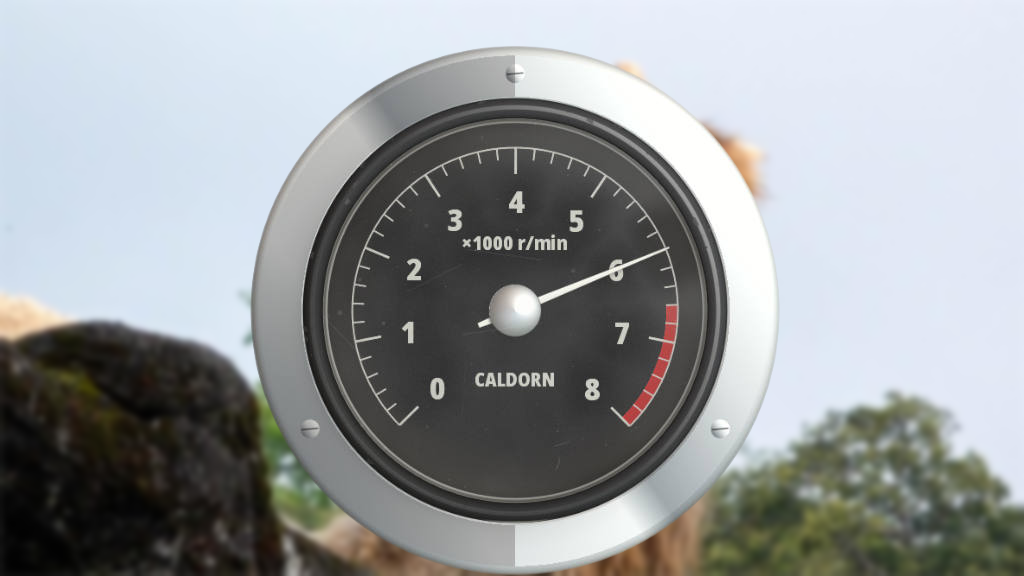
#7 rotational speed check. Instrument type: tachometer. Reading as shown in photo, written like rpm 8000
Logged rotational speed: rpm 6000
